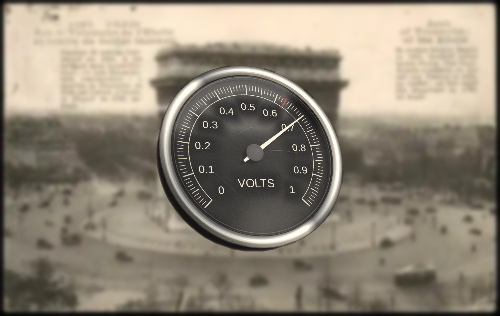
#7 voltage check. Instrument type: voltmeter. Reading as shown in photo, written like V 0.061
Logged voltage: V 0.7
